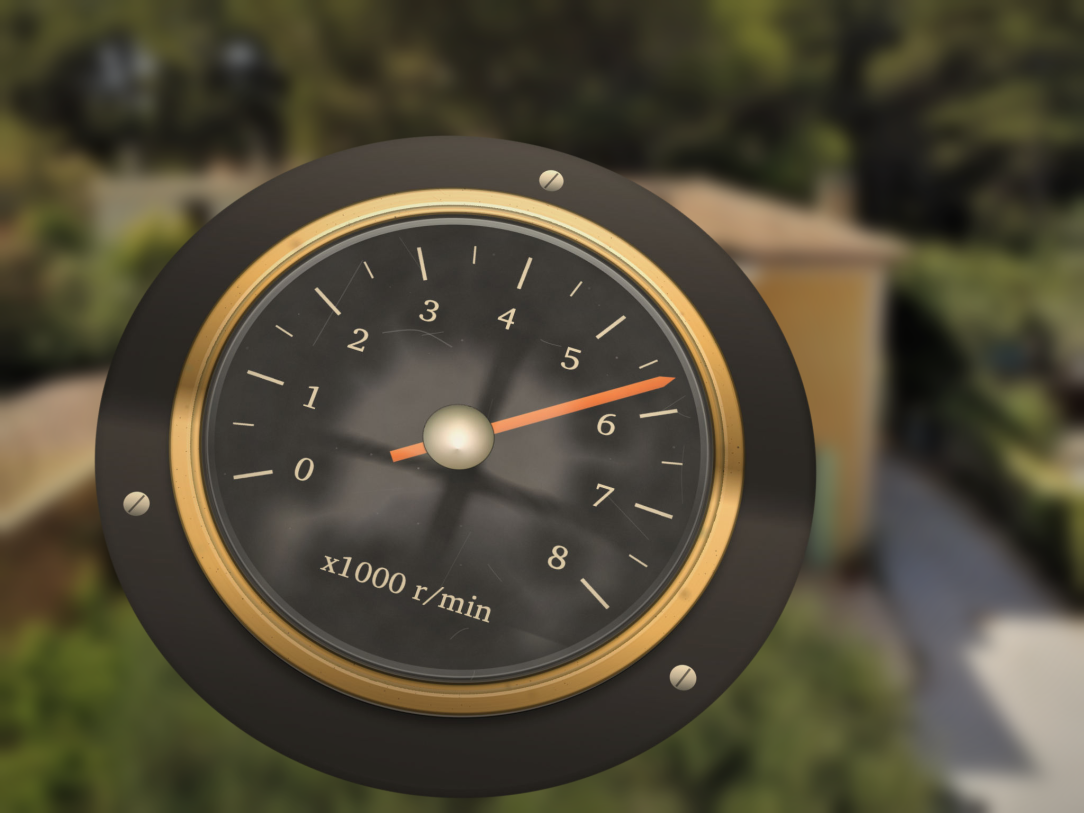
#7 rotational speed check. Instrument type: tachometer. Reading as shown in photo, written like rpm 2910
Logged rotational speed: rpm 5750
